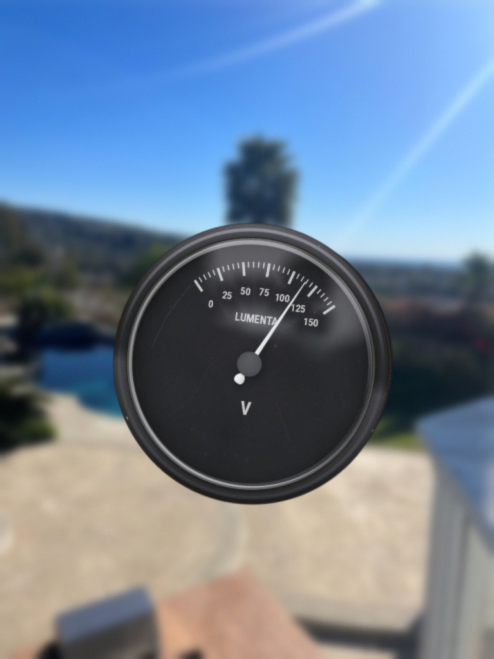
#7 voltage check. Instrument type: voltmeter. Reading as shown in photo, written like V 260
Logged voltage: V 115
